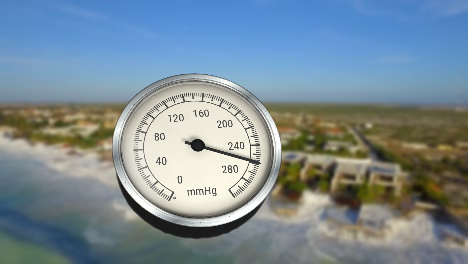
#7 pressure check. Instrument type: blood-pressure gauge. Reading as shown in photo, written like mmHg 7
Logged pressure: mmHg 260
